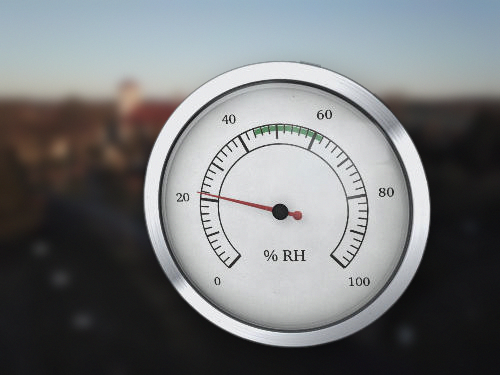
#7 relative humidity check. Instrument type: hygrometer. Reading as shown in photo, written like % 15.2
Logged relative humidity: % 22
